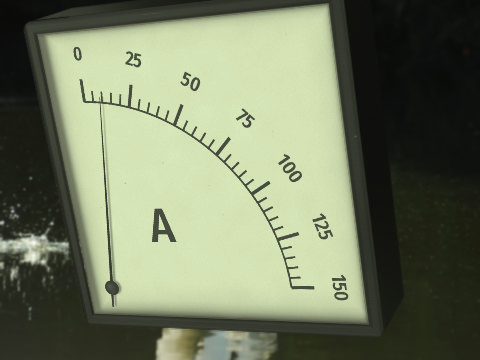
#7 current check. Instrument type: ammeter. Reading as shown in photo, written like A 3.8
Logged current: A 10
